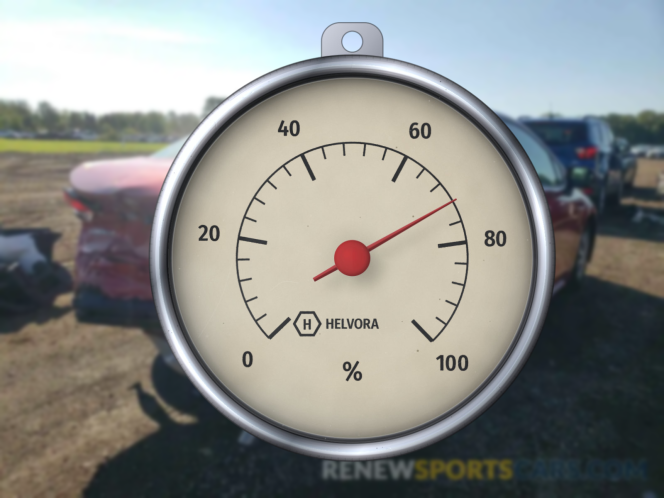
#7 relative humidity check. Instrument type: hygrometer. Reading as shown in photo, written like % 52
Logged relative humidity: % 72
